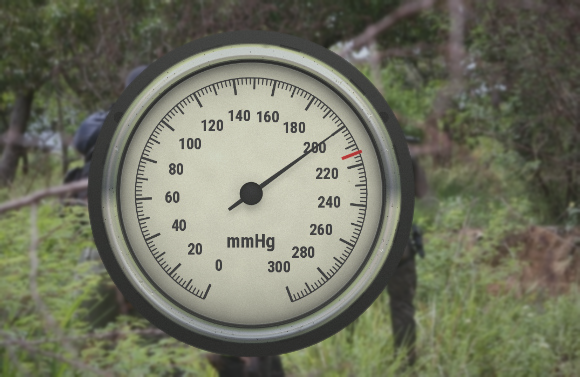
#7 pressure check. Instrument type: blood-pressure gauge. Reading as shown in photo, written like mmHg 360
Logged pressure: mmHg 200
